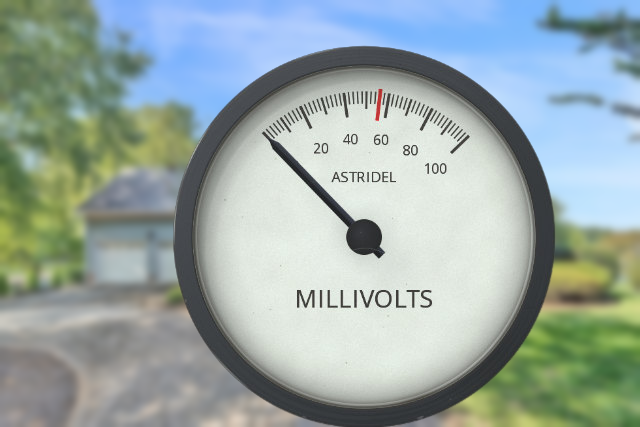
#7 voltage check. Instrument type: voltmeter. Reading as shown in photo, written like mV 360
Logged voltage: mV 0
